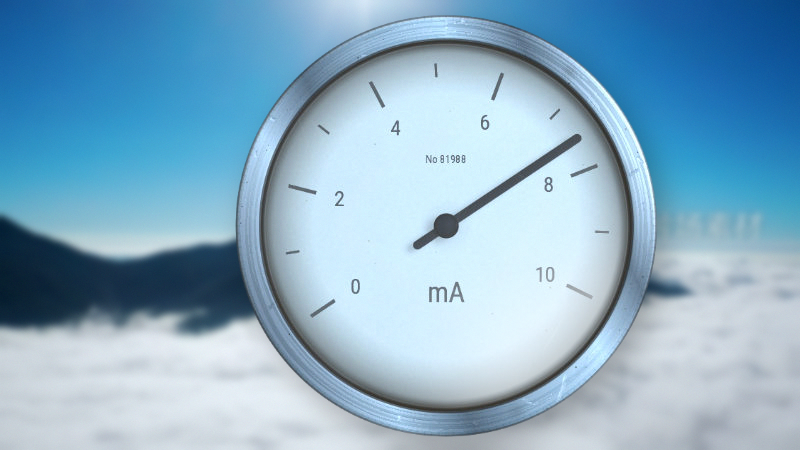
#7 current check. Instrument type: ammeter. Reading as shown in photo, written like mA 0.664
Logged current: mA 7.5
